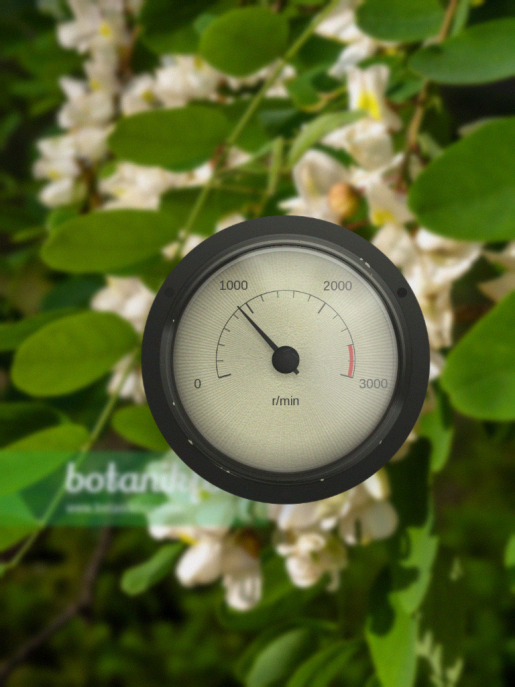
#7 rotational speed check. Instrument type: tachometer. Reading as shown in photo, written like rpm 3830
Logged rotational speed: rpm 900
